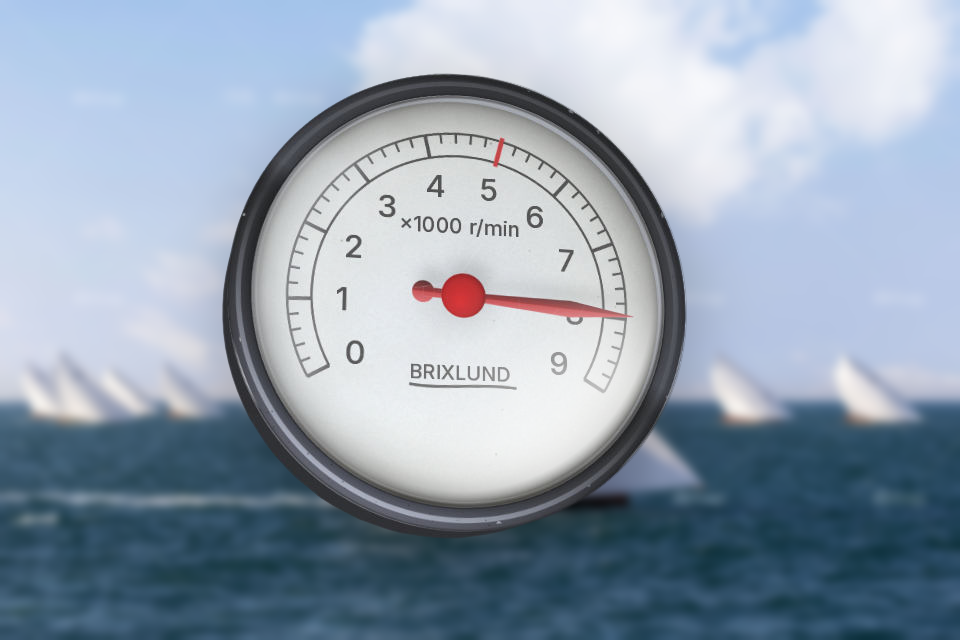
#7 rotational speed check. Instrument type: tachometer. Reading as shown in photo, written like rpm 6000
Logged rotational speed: rpm 8000
